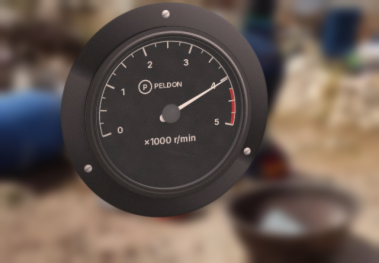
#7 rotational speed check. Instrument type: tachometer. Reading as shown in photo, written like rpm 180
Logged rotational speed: rpm 4000
